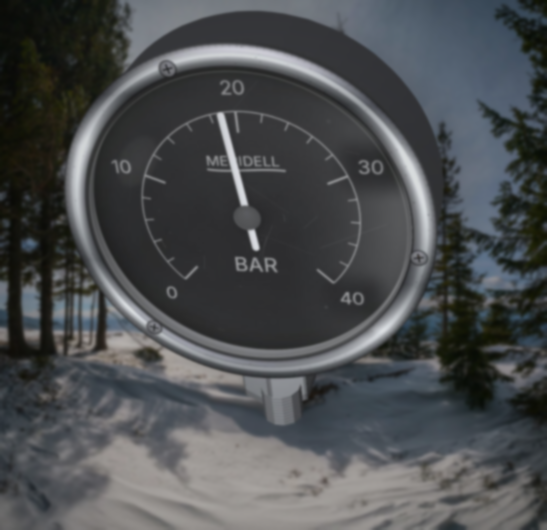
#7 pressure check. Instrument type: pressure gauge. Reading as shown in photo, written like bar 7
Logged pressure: bar 19
